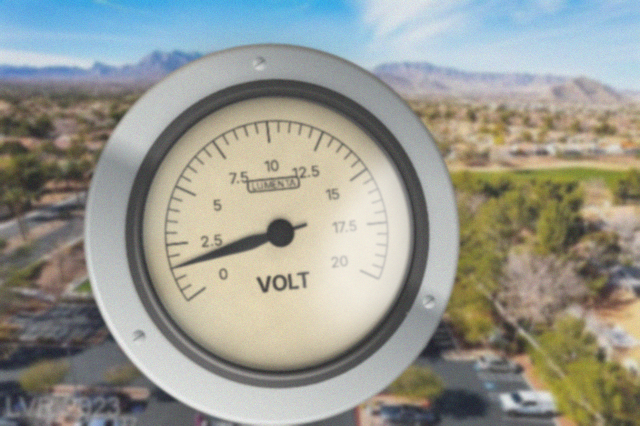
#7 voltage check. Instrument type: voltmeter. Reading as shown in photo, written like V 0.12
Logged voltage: V 1.5
